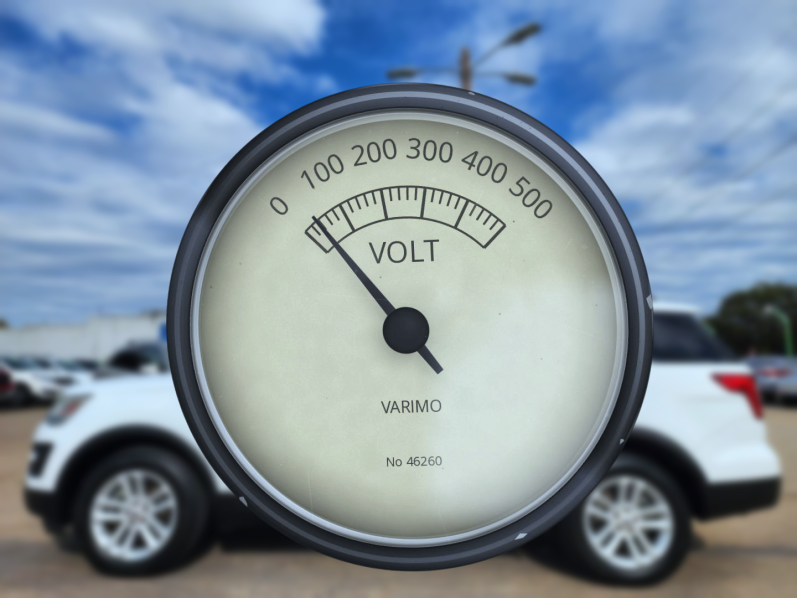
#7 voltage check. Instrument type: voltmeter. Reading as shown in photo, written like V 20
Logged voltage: V 40
